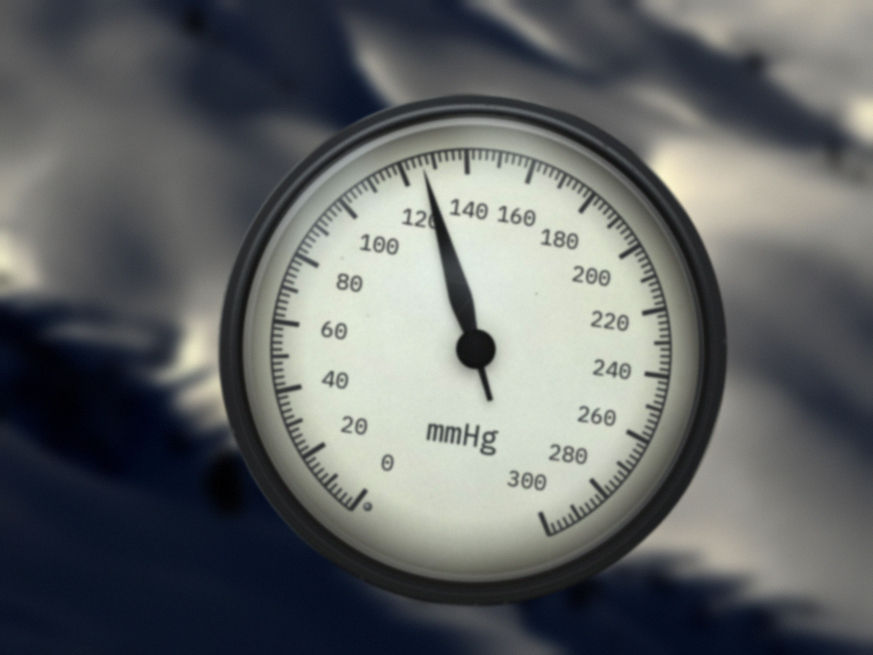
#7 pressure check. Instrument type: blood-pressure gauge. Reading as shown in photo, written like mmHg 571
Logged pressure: mmHg 126
